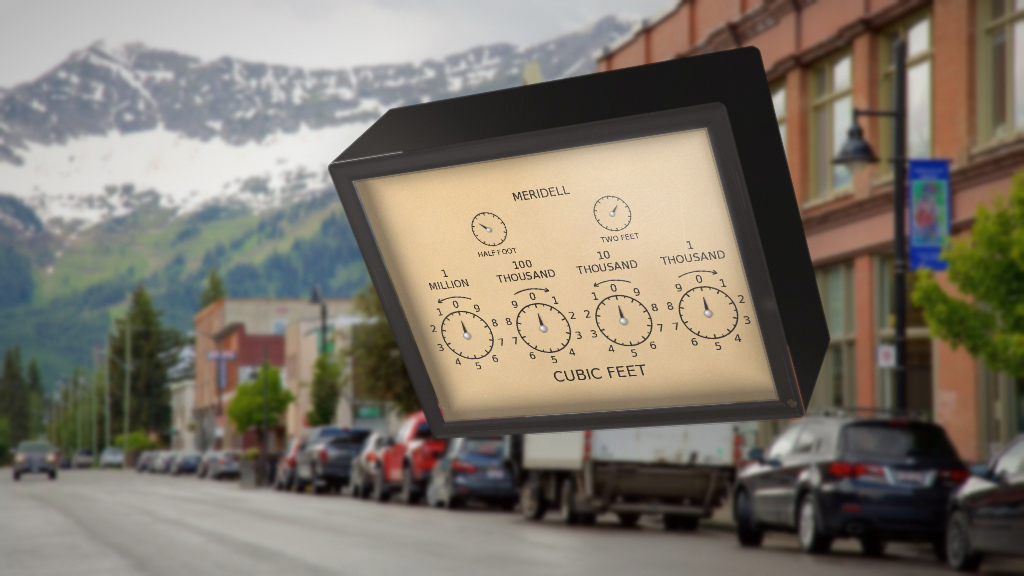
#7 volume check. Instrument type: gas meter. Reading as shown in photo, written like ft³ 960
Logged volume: ft³ 0
